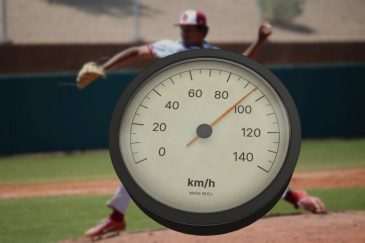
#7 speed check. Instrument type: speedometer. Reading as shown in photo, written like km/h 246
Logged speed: km/h 95
